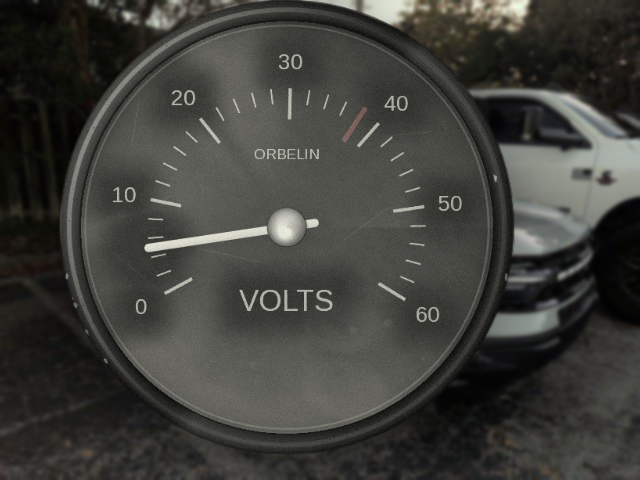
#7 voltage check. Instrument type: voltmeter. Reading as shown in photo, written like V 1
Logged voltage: V 5
